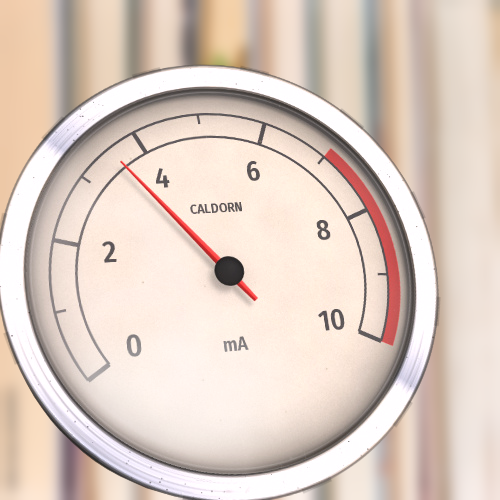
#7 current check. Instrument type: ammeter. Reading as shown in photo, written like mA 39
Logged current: mA 3.5
